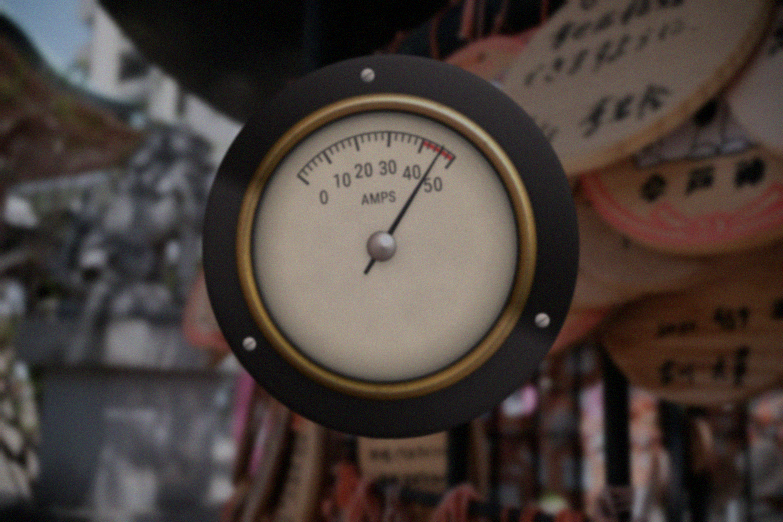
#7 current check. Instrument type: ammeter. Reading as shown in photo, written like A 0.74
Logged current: A 46
